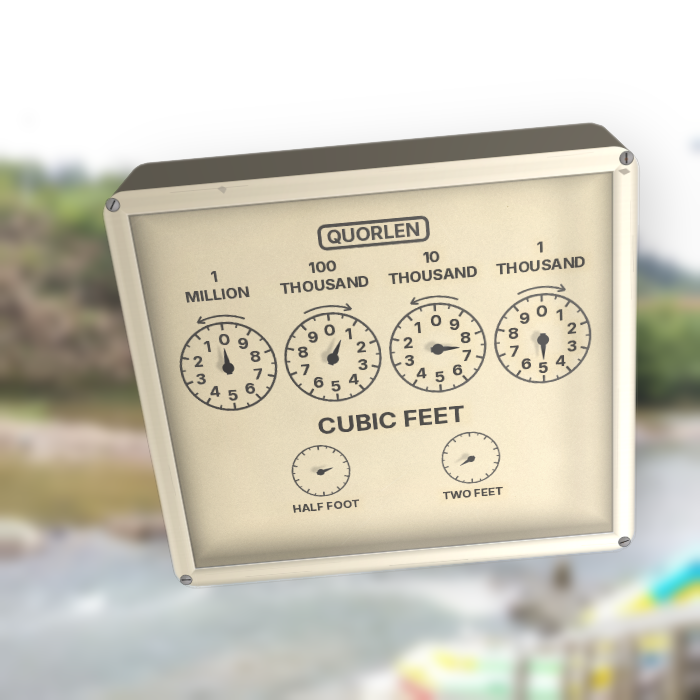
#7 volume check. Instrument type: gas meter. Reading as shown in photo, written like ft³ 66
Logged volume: ft³ 7500
